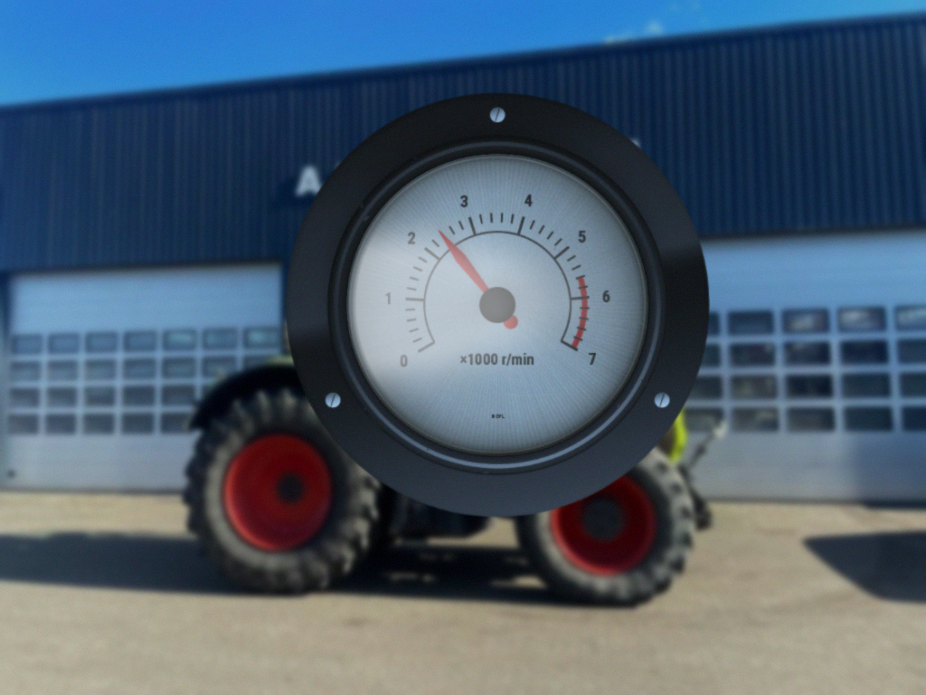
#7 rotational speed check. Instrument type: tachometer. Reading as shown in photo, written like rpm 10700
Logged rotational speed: rpm 2400
